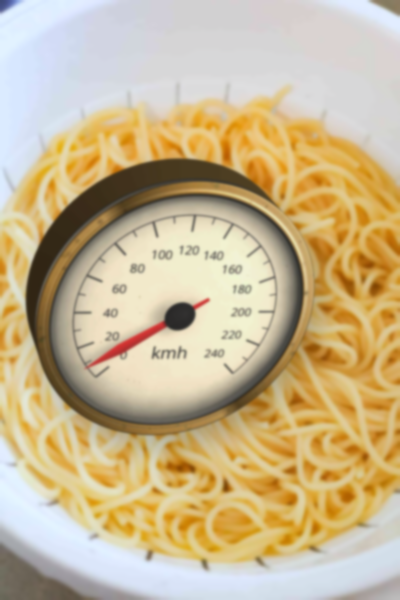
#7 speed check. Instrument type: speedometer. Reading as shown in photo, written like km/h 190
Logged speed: km/h 10
